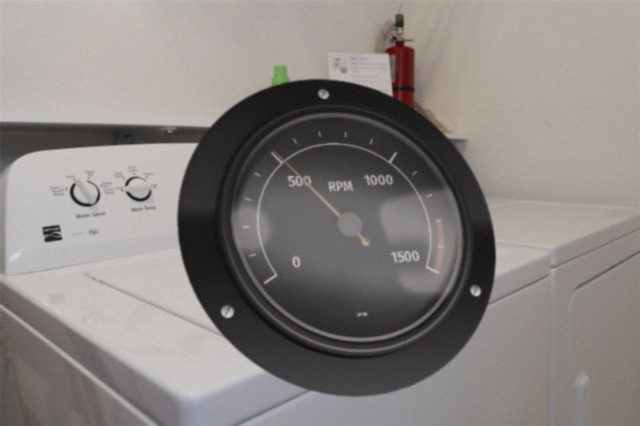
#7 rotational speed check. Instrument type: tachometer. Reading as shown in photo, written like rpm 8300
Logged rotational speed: rpm 500
